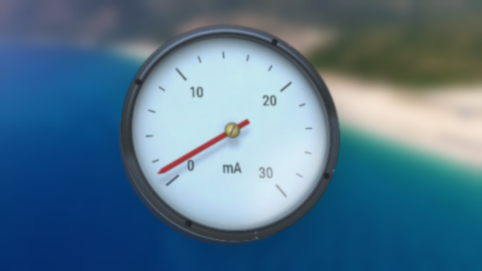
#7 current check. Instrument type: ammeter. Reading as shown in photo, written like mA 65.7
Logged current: mA 1
